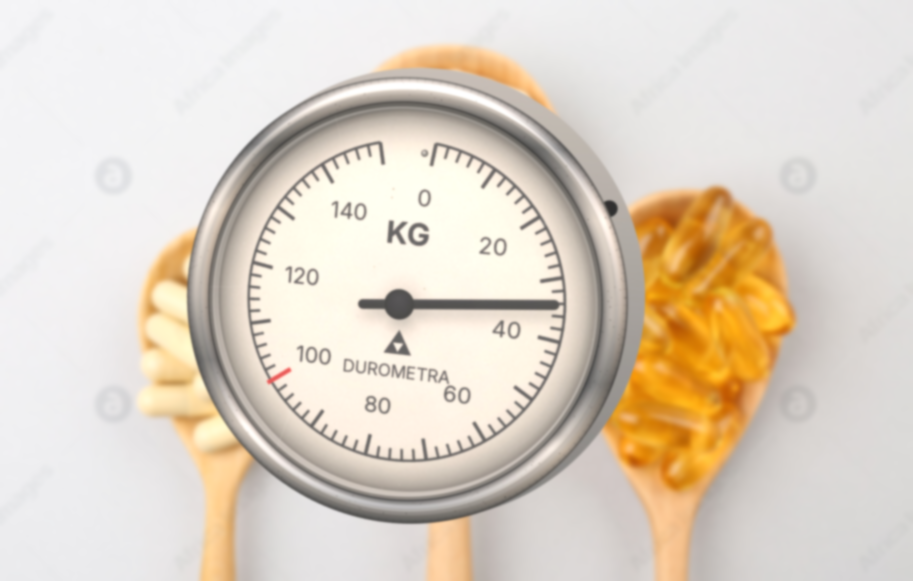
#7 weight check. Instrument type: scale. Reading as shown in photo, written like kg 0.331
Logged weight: kg 34
